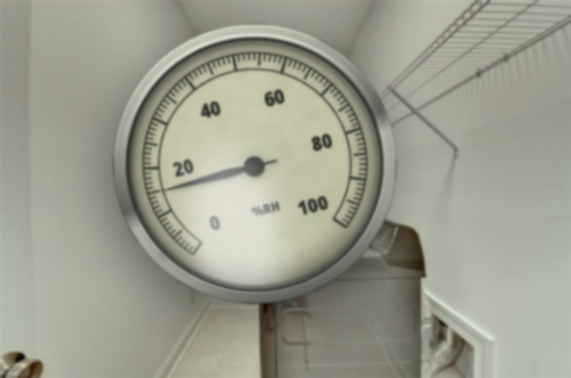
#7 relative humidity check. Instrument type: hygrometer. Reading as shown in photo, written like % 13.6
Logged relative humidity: % 15
